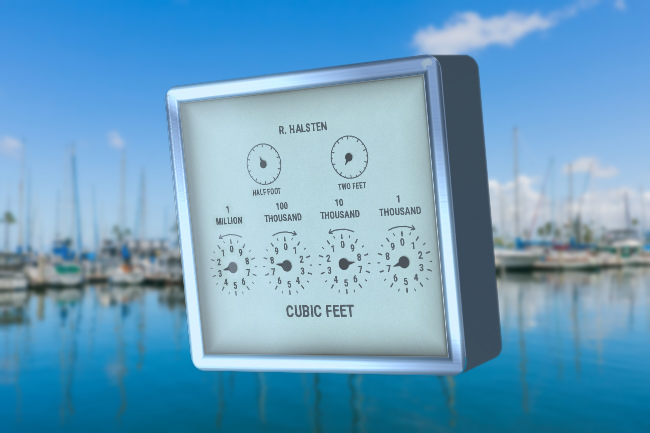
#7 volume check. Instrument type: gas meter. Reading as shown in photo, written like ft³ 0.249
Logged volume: ft³ 277700
